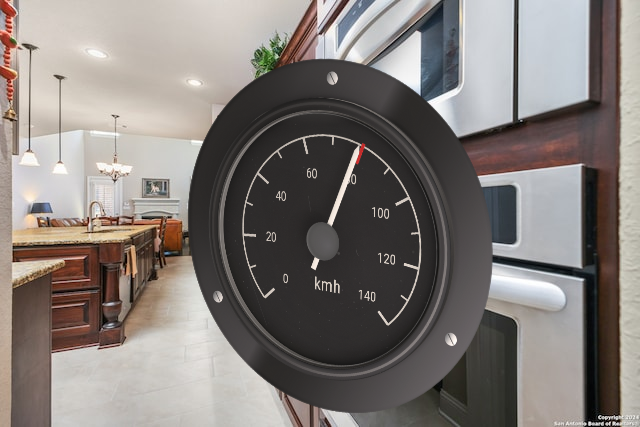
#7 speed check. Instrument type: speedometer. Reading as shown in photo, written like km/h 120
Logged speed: km/h 80
